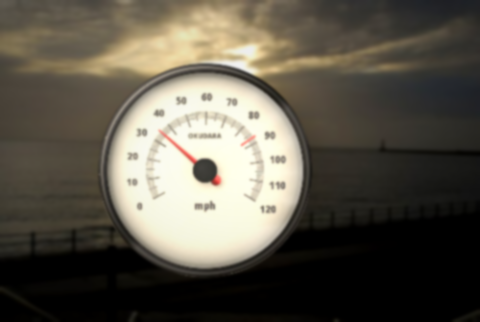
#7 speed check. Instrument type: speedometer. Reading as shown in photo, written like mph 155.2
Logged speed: mph 35
